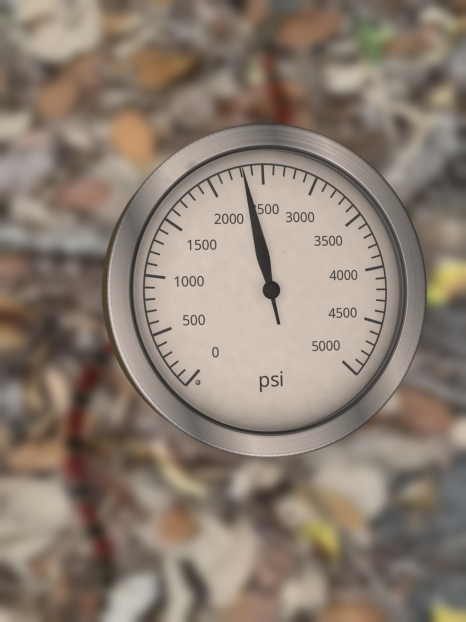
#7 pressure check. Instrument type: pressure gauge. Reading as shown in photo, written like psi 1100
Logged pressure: psi 2300
